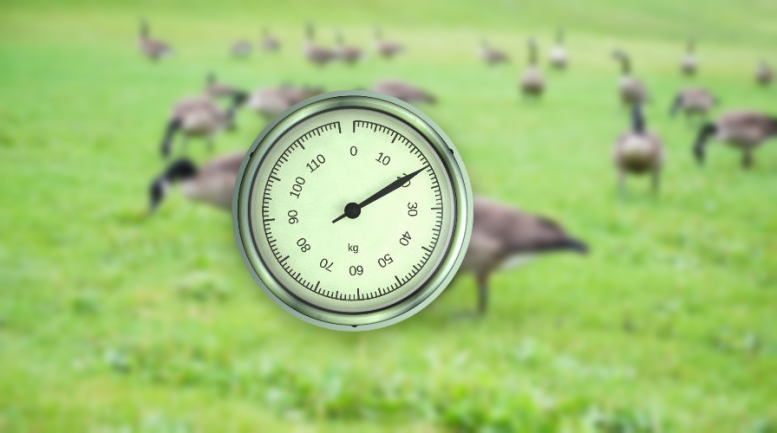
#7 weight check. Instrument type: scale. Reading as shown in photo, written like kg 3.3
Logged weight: kg 20
